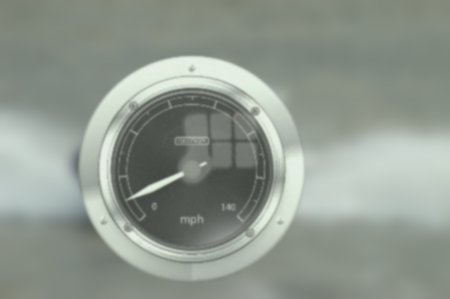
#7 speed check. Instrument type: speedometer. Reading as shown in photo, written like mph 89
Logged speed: mph 10
